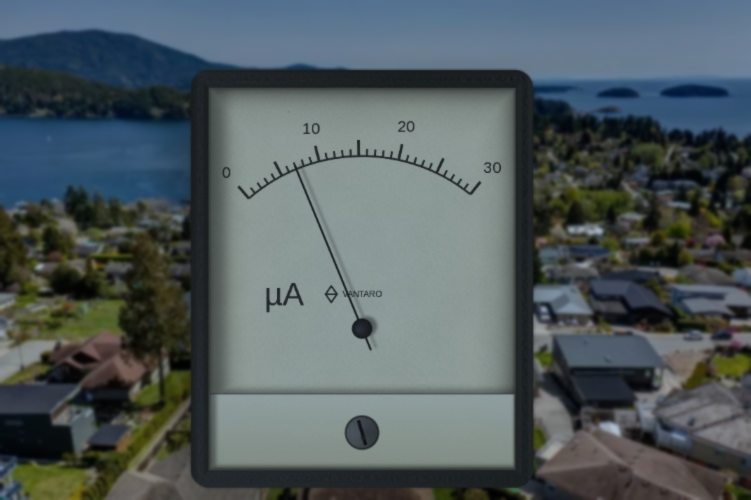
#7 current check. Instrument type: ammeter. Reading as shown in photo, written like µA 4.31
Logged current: µA 7
